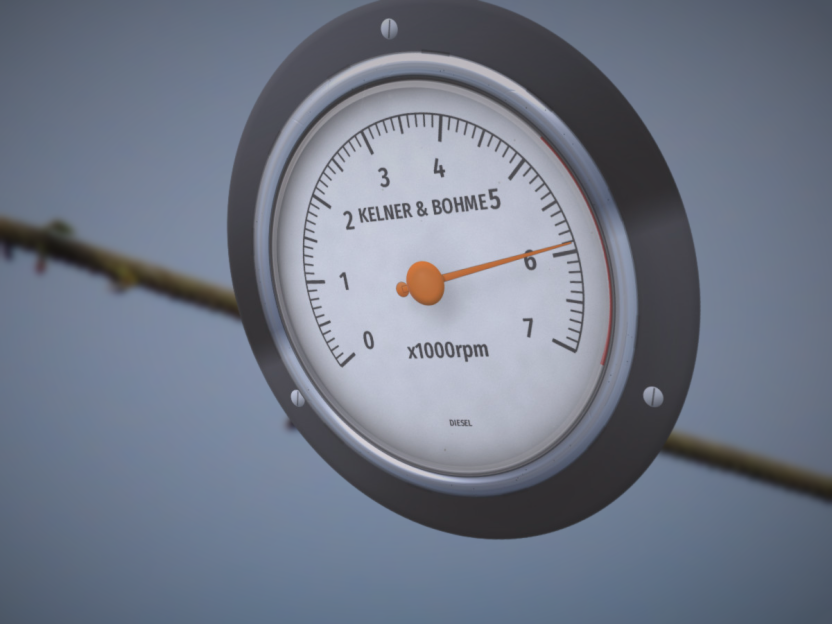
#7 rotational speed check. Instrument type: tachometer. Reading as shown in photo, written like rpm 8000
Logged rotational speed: rpm 5900
